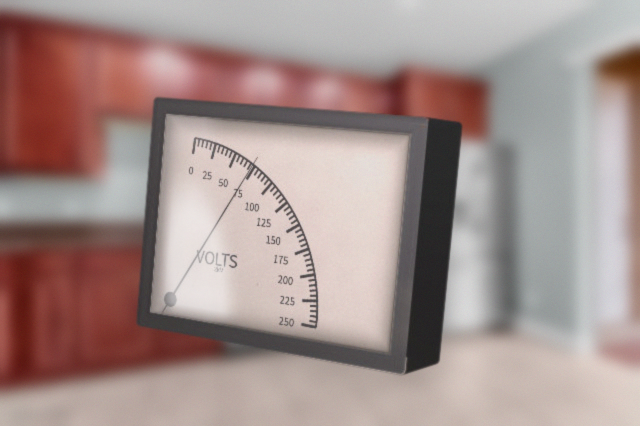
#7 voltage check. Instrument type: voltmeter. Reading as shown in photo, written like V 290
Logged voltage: V 75
